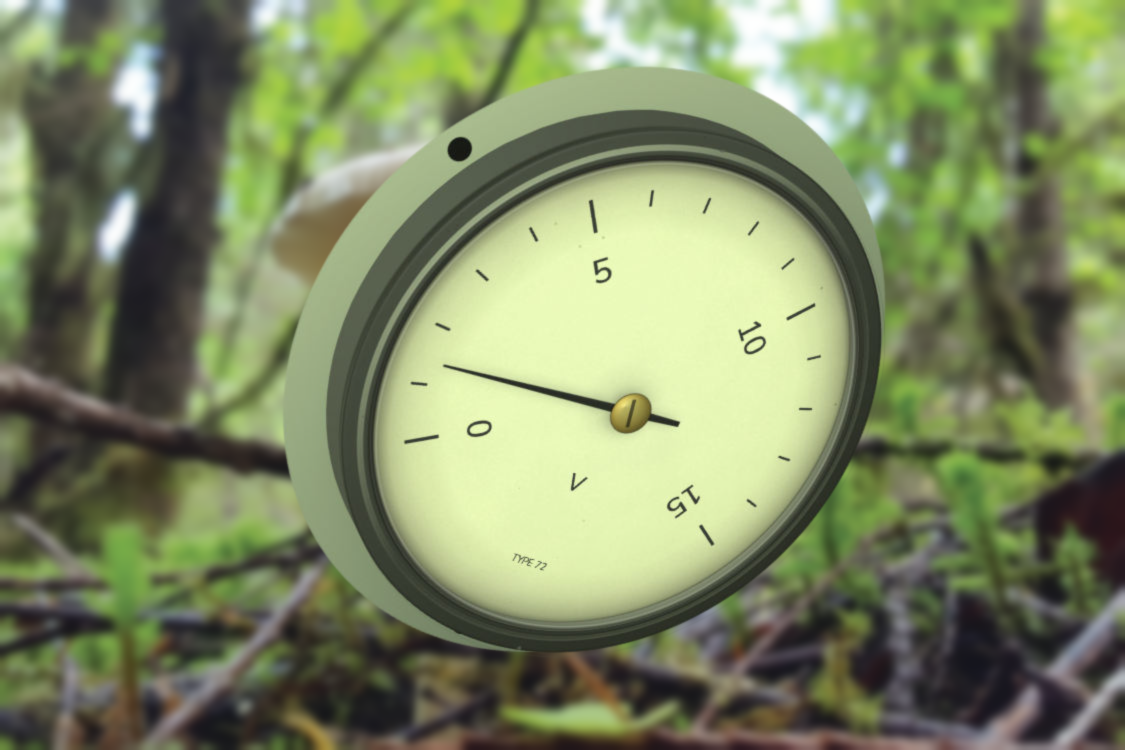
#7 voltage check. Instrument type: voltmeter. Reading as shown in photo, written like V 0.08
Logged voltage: V 1.5
